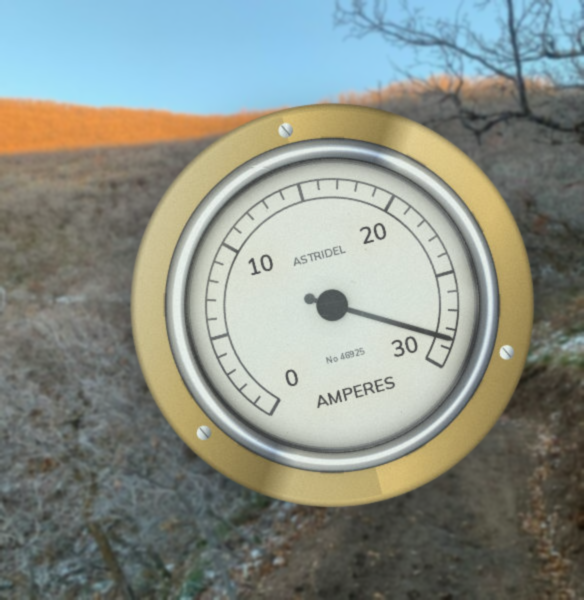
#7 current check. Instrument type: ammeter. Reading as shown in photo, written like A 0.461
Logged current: A 28.5
